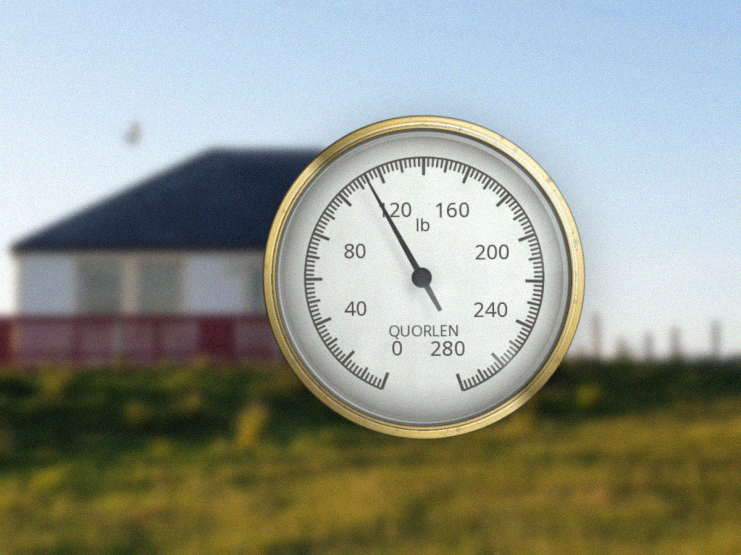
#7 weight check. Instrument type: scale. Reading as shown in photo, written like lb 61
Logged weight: lb 114
